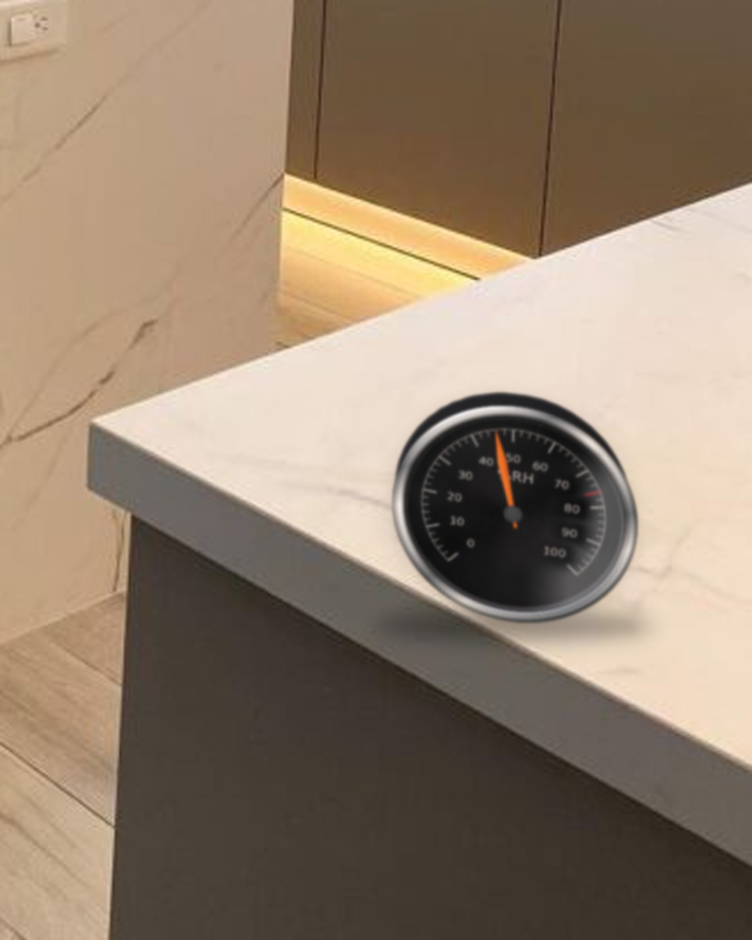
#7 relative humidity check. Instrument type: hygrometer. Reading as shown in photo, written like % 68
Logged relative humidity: % 46
